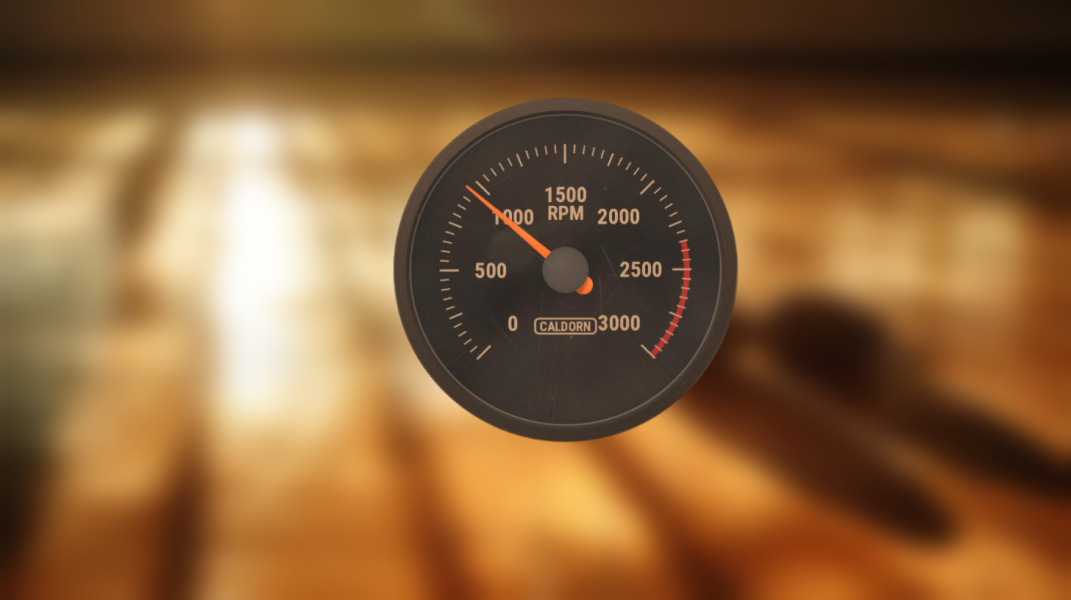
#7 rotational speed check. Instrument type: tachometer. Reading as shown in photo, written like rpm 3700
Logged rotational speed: rpm 950
